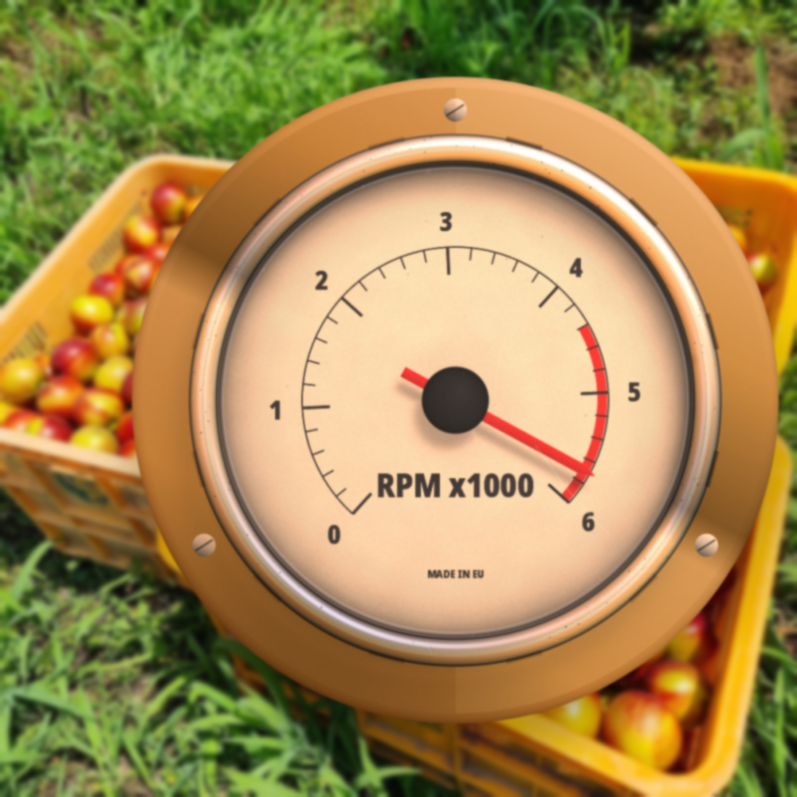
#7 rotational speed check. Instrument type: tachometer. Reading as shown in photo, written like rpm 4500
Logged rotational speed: rpm 5700
